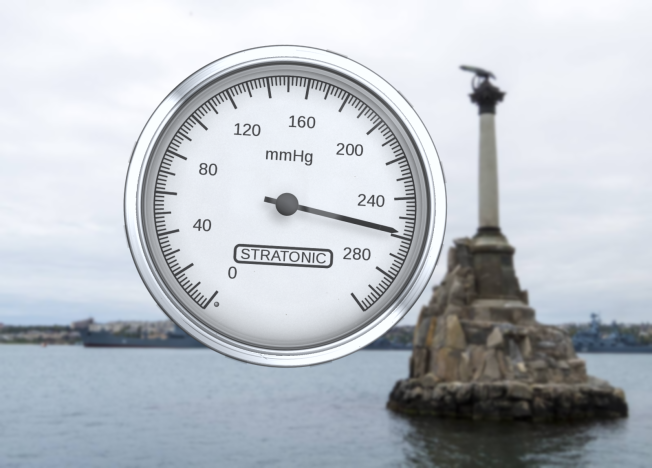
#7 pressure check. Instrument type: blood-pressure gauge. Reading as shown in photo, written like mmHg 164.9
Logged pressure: mmHg 258
